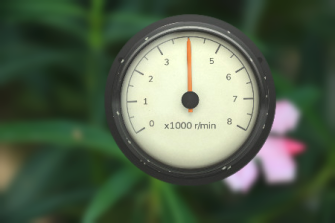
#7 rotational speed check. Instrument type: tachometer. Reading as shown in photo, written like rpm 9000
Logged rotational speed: rpm 4000
